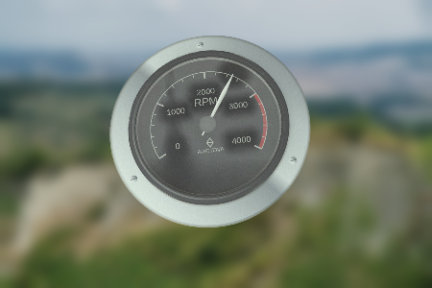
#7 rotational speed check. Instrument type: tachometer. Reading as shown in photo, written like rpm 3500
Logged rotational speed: rpm 2500
